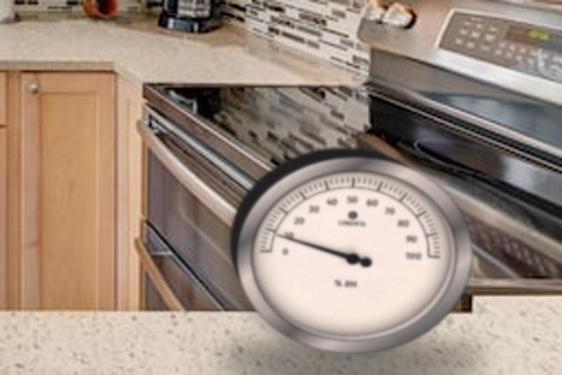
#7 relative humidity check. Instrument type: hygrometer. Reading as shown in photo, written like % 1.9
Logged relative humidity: % 10
